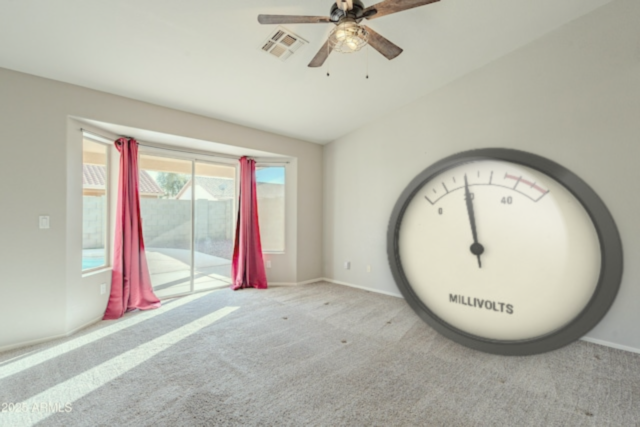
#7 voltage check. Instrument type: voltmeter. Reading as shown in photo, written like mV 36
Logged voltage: mV 20
